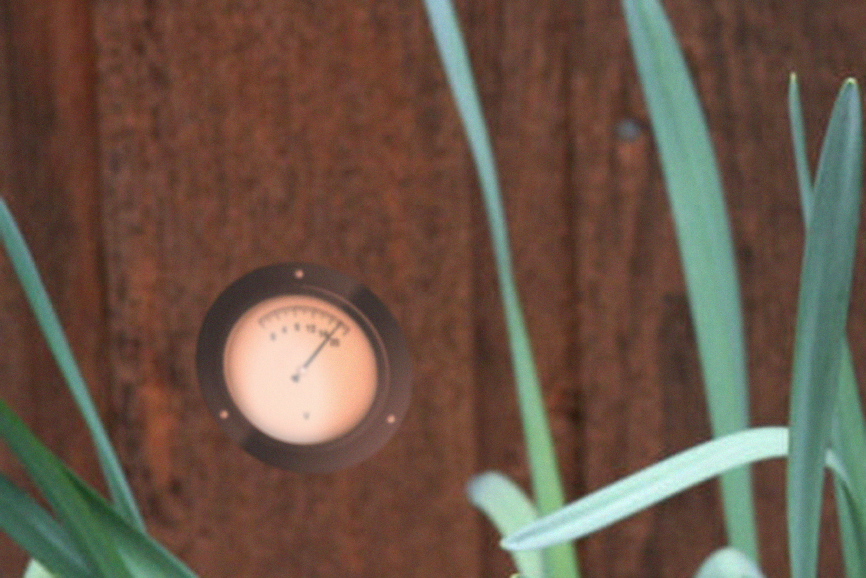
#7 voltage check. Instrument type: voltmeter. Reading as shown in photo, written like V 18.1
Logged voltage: V 18
